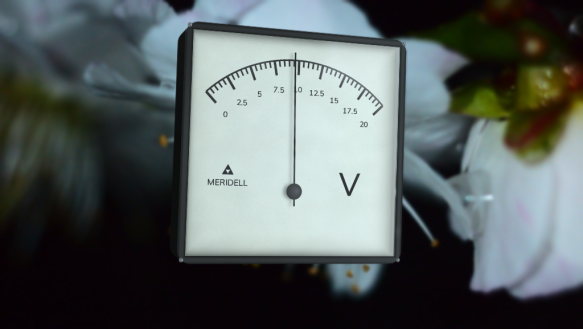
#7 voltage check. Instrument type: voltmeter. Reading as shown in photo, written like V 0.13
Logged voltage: V 9.5
